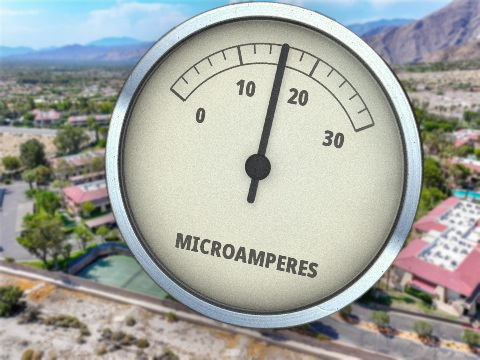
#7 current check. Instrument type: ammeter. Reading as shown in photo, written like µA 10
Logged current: µA 16
